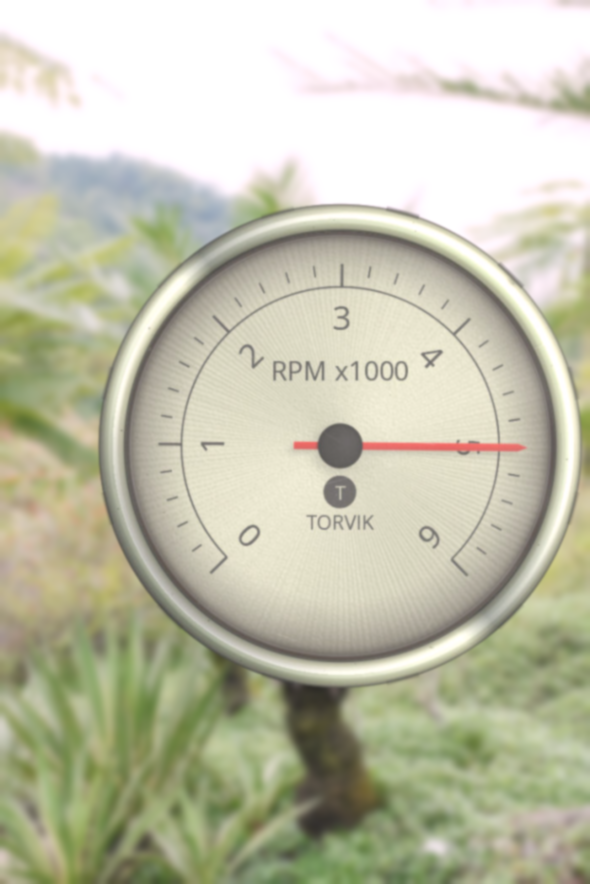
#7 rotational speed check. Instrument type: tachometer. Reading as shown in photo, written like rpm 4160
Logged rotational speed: rpm 5000
